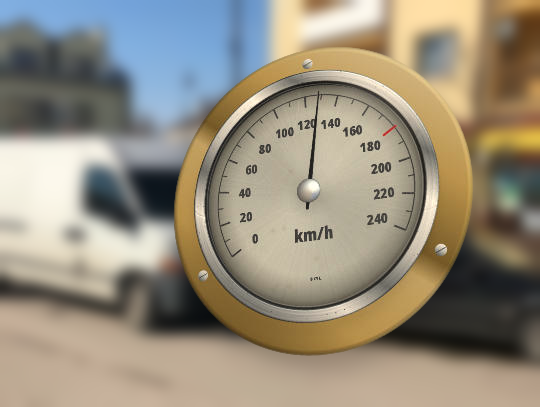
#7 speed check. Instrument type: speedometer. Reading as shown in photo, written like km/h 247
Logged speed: km/h 130
